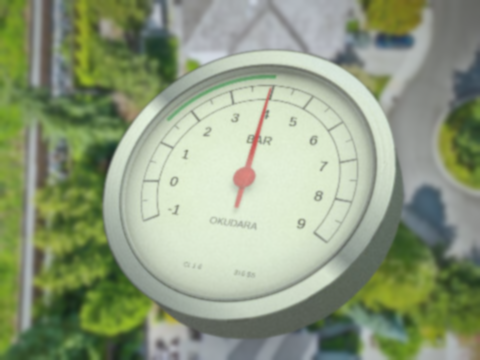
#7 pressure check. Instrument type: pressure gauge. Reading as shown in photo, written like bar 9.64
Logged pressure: bar 4
